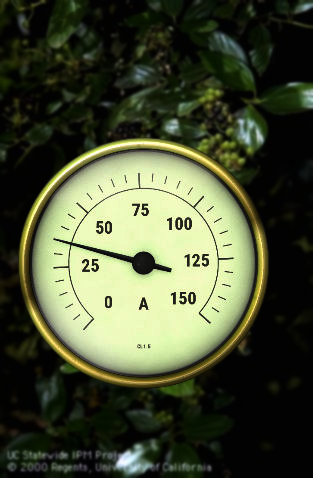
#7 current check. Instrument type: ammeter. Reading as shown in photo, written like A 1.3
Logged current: A 35
